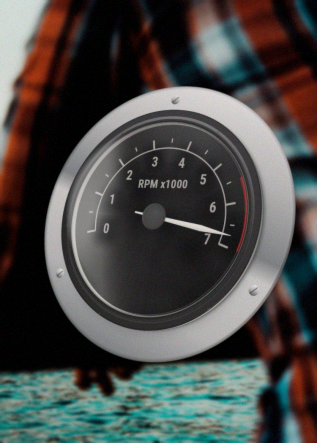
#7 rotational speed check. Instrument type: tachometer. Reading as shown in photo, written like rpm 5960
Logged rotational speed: rpm 6750
